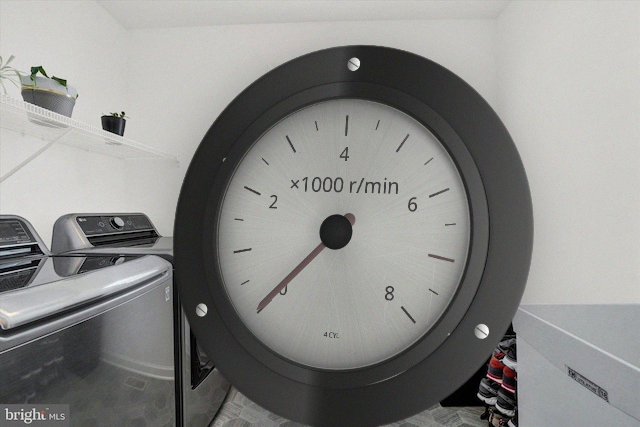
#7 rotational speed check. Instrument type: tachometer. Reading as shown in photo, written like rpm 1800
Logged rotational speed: rpm 0
